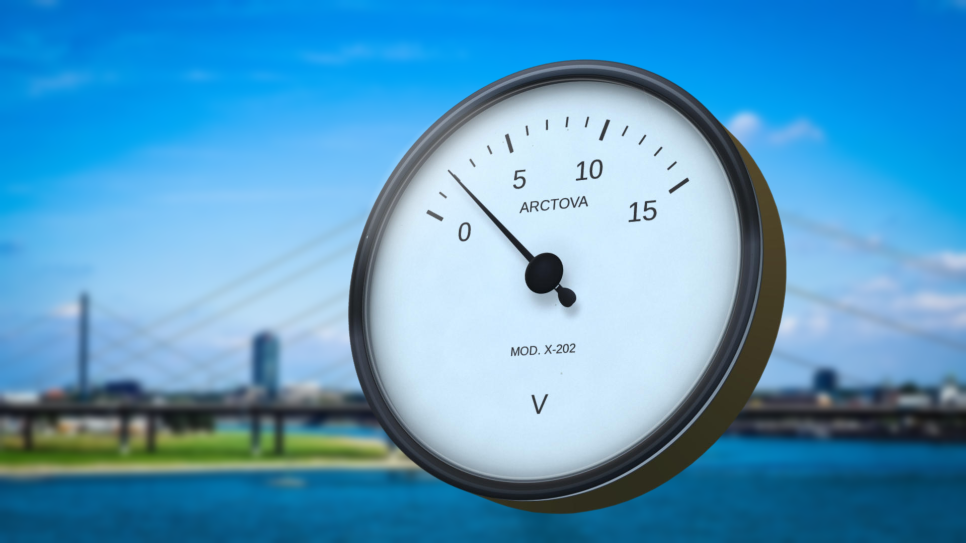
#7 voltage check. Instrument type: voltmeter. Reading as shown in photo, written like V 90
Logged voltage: V 2
